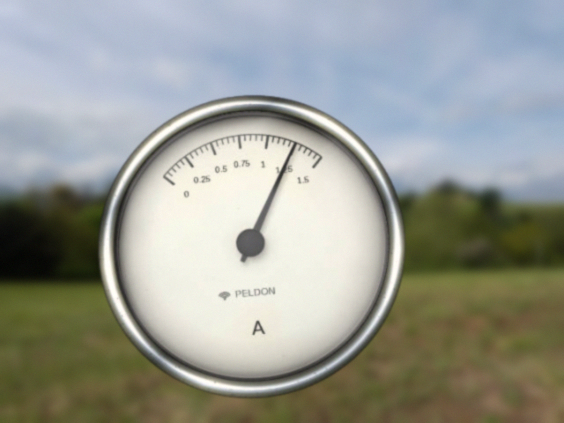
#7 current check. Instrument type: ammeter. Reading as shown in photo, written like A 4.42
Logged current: A 1.25
